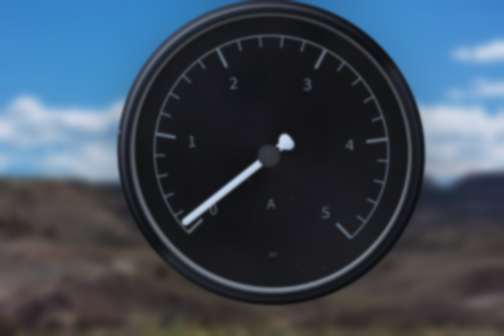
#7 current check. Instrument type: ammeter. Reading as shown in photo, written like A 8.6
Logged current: A 0.1
